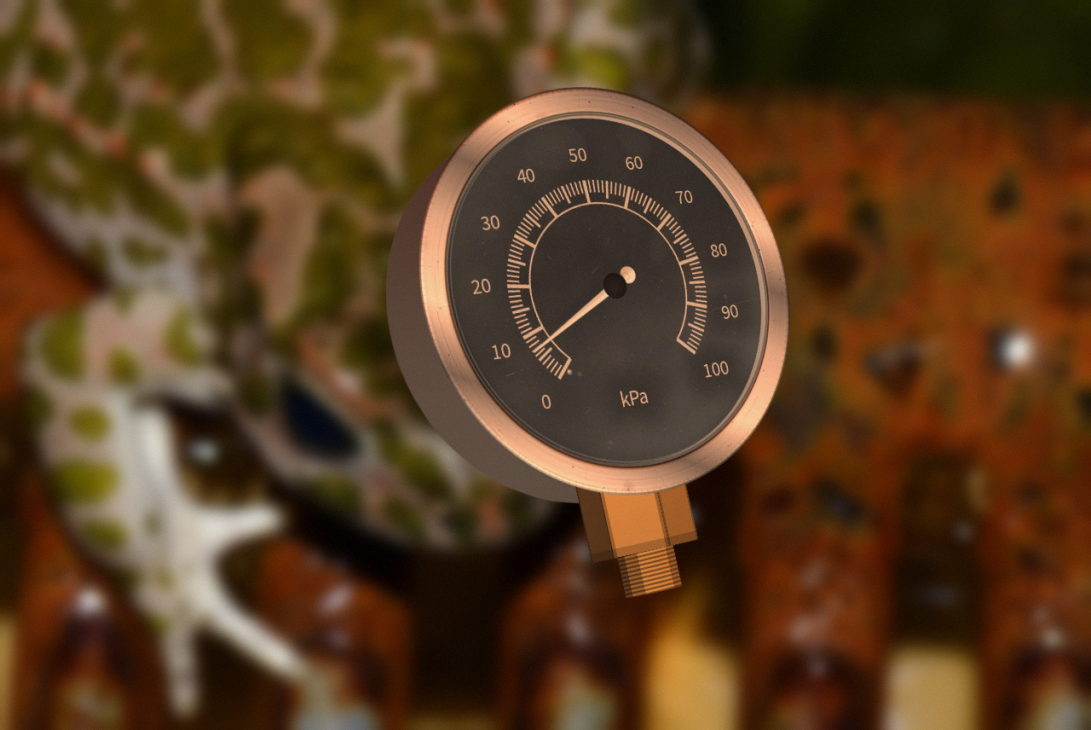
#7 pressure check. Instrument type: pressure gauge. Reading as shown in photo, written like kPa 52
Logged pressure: kPa 7
